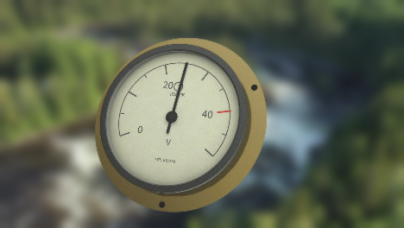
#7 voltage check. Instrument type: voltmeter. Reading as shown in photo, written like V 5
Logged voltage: V 25
